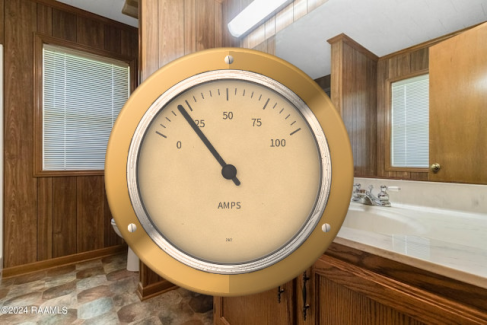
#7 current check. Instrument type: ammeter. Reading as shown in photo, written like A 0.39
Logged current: A 20
